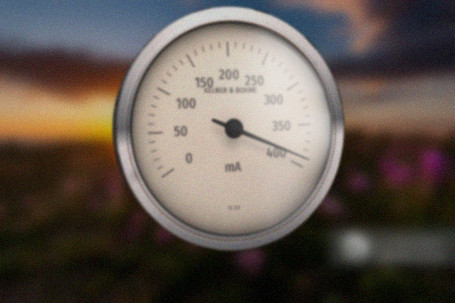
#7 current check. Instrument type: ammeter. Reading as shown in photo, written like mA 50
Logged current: mA 390
